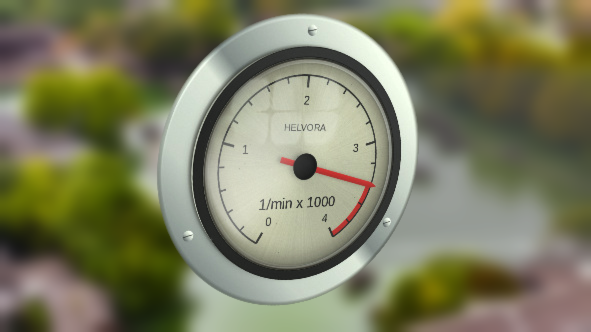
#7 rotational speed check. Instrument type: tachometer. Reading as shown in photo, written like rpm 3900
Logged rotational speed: rpm 3400
